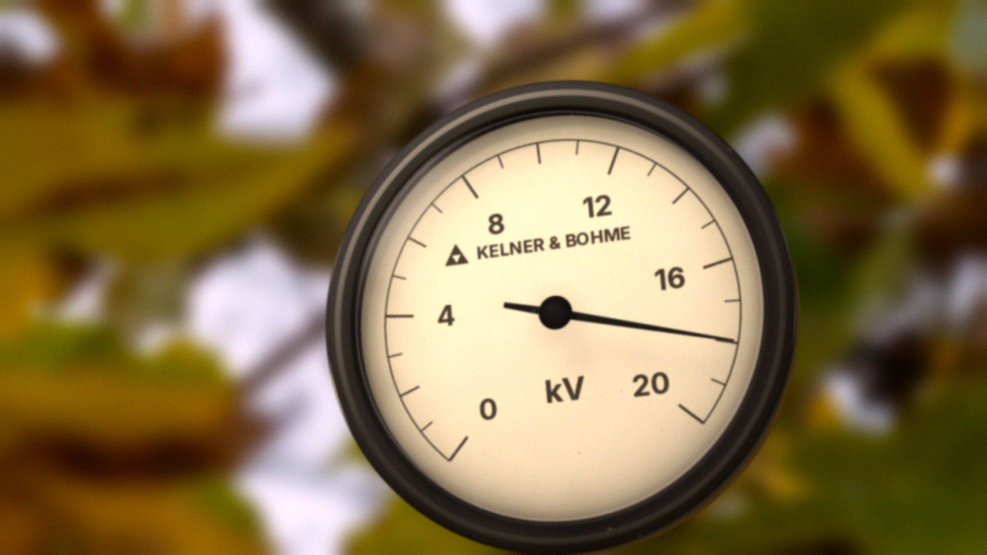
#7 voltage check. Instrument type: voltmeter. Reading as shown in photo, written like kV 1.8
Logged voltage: kV 18
